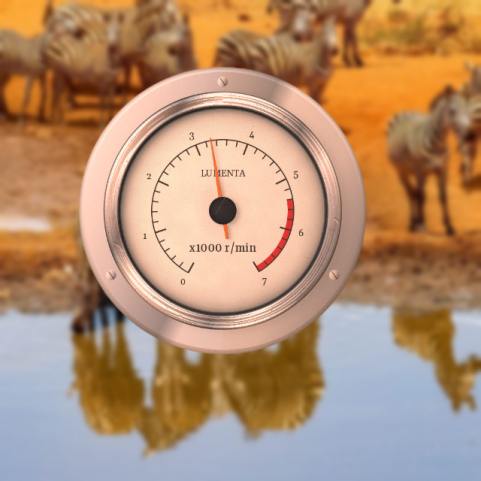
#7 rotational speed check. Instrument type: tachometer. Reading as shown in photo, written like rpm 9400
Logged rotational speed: rpm 3300
